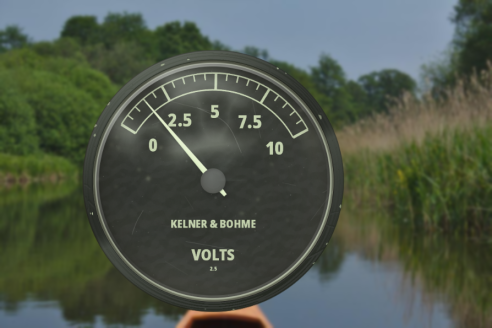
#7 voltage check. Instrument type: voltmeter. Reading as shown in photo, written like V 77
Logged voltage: V 1.5
